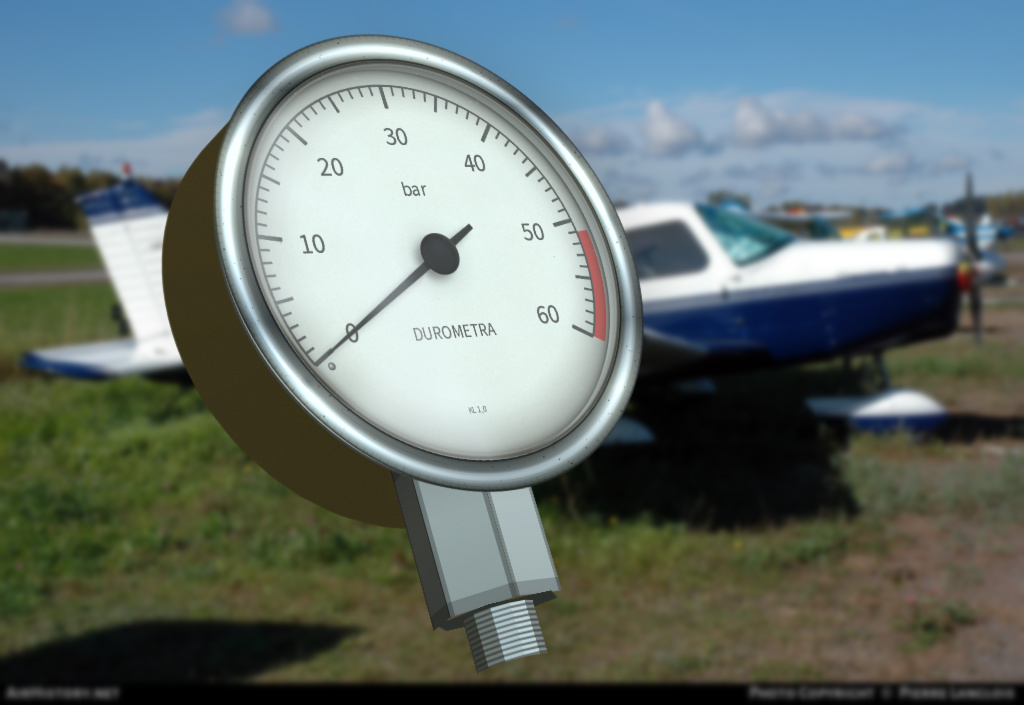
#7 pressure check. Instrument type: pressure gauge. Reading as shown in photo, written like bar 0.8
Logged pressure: bar 0
